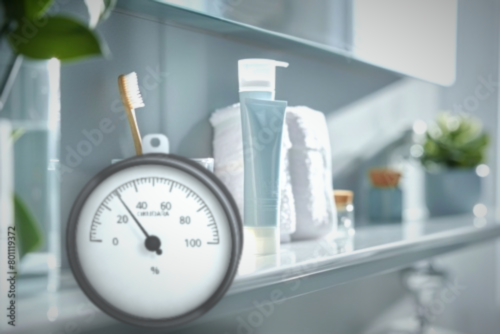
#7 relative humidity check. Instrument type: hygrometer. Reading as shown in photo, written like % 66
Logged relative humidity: % 30
